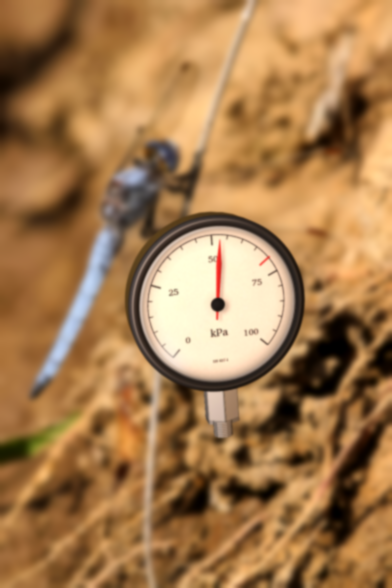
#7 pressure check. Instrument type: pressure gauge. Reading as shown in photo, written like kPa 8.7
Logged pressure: kPa 52.5
